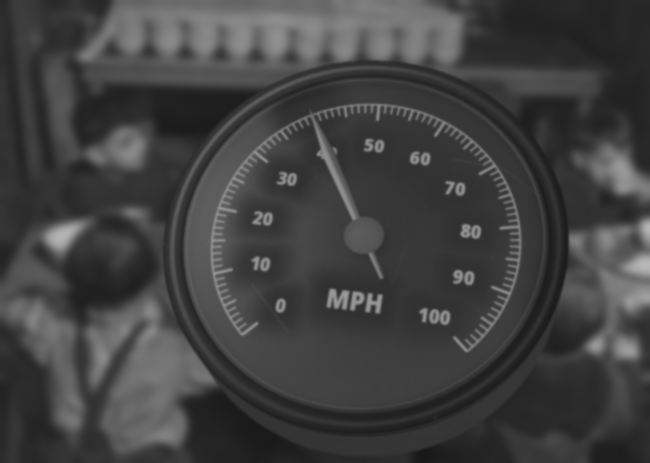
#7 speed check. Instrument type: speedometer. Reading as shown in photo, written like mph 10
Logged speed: mph 40
